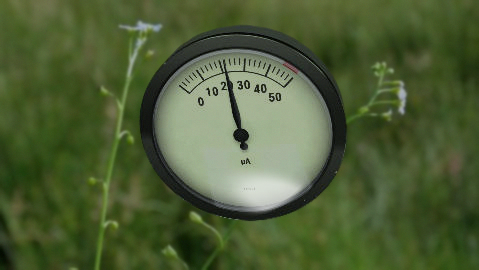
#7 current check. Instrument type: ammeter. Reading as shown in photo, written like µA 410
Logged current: µA 22
